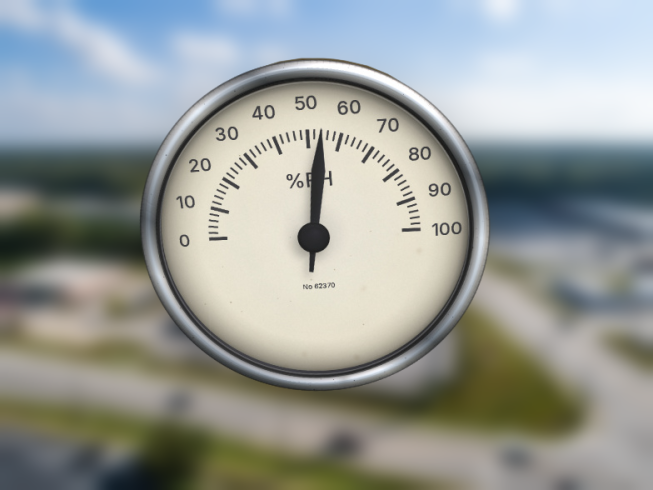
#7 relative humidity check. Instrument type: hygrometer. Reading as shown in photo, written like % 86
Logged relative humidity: % 54
